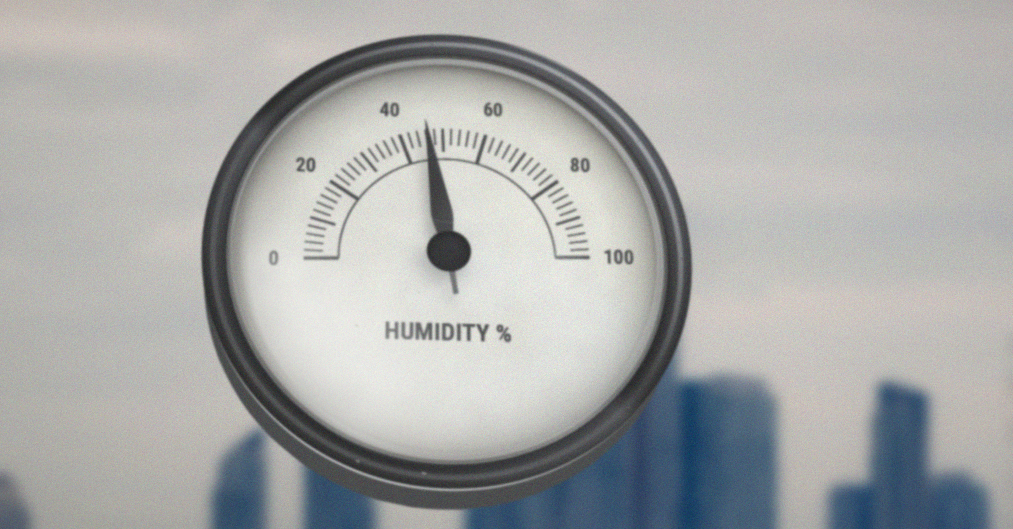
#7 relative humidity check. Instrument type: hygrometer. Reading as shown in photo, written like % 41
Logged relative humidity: % 46
